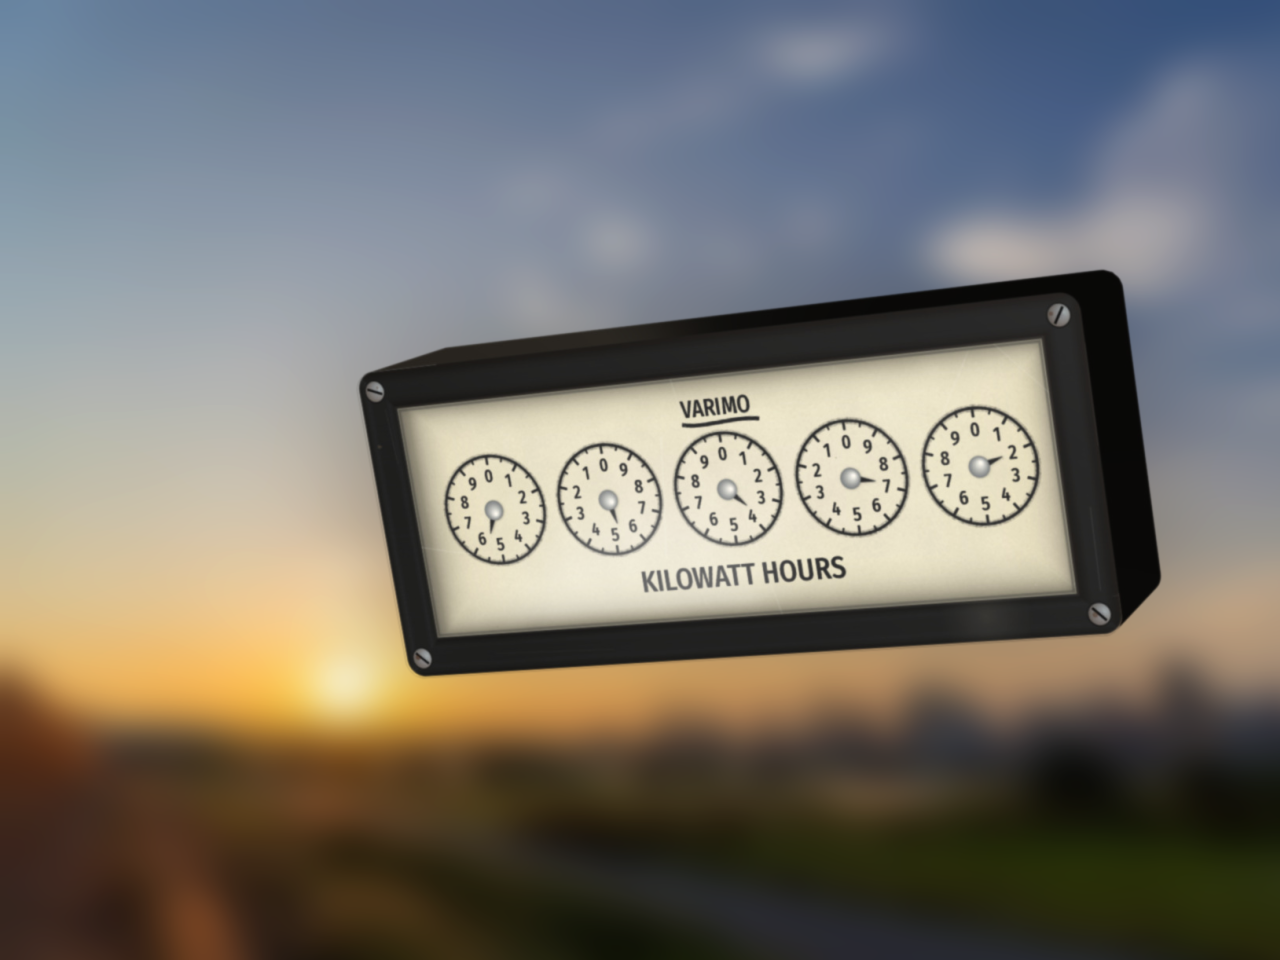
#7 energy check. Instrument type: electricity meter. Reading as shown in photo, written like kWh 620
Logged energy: kWh 55372
